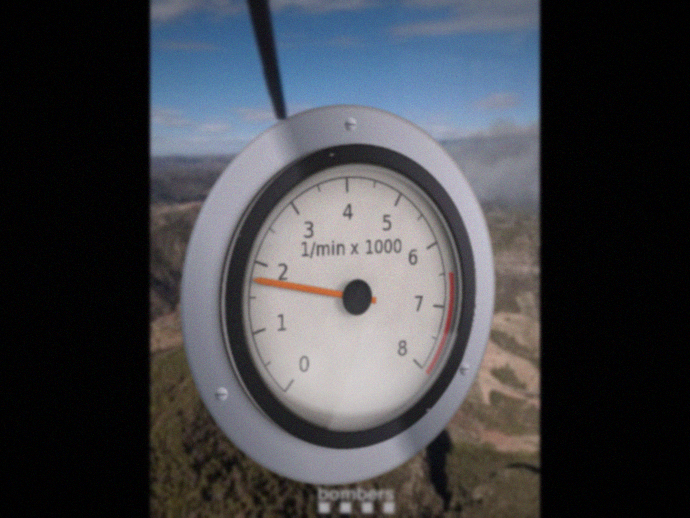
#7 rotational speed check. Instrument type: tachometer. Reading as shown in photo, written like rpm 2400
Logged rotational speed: rpm 1750
